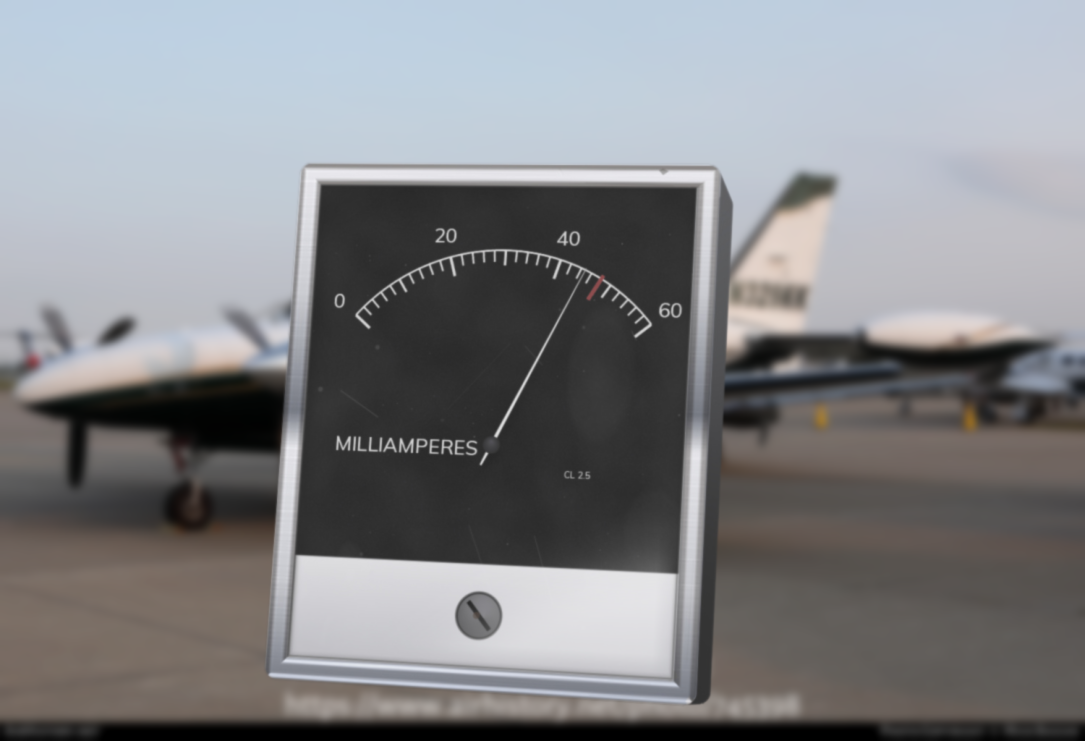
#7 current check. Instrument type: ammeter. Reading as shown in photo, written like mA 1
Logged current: mA 45
